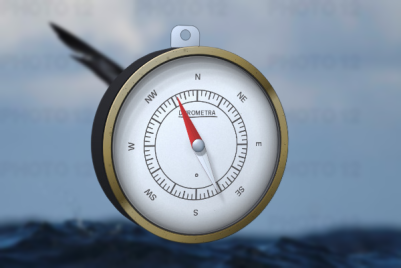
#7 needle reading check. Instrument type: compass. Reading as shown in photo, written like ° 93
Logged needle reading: ° 335
